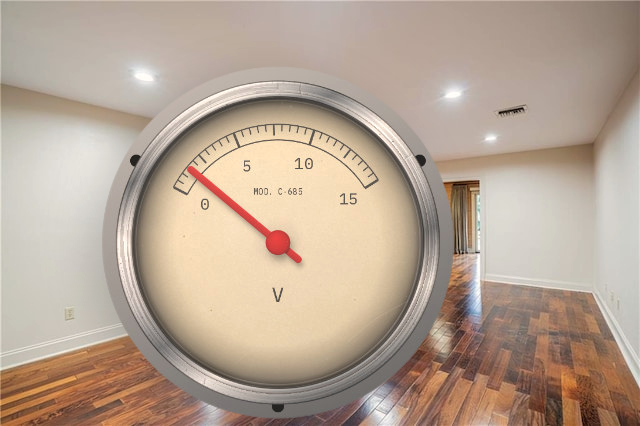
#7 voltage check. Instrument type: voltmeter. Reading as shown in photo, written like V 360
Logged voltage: V 1.5
